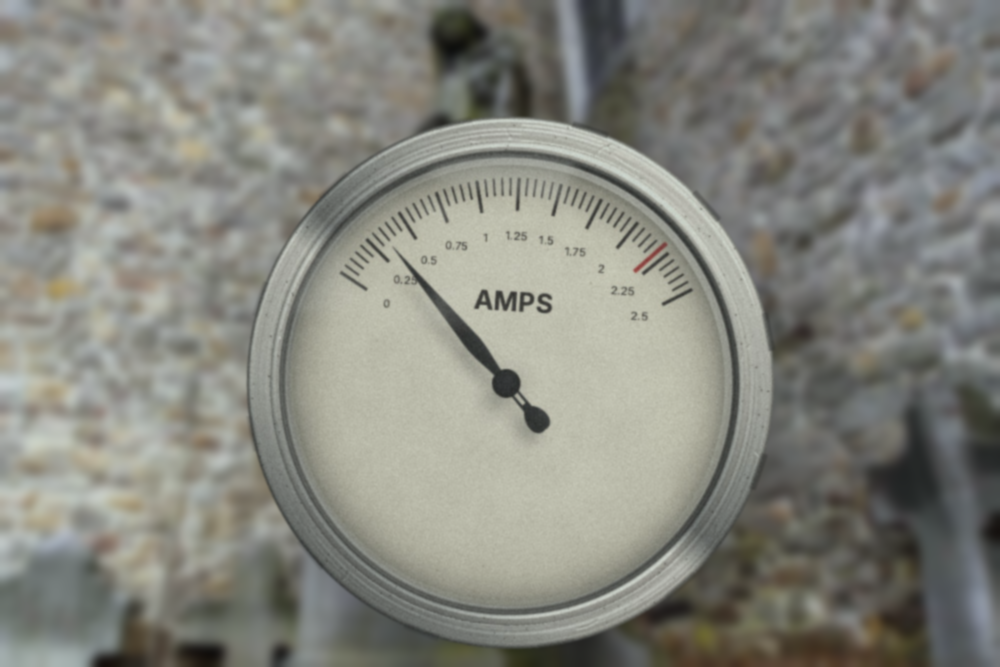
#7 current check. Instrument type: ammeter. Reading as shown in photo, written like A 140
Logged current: A 0.35
